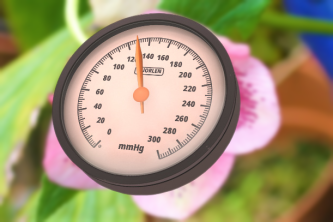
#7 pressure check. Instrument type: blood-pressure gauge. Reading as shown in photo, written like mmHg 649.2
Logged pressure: mmHg 130
